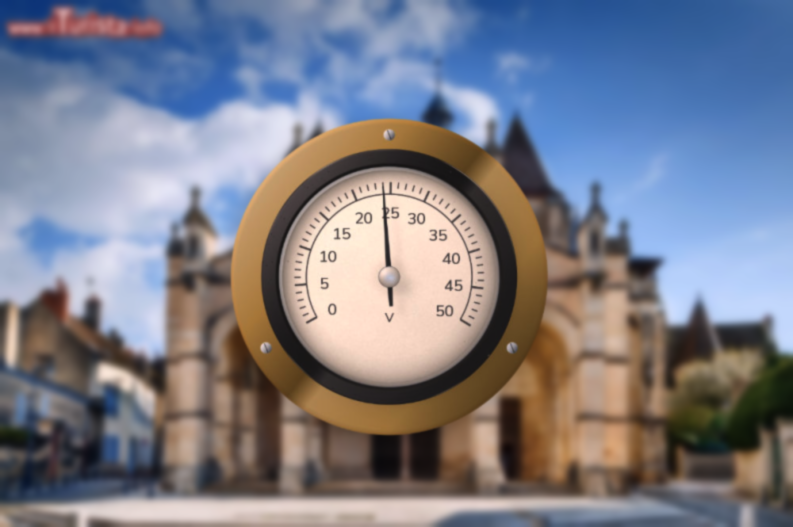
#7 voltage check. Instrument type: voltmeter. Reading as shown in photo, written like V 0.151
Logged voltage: V 24
